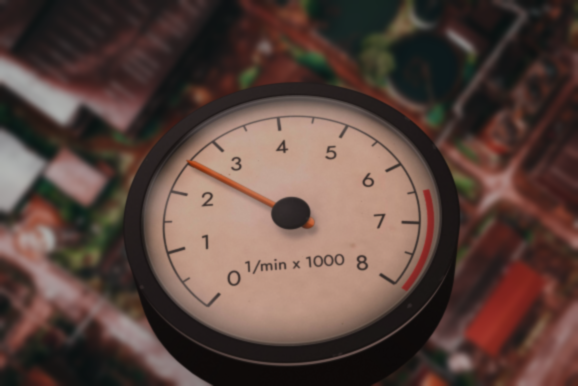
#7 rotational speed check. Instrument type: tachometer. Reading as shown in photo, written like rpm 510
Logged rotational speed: rpm 2500
